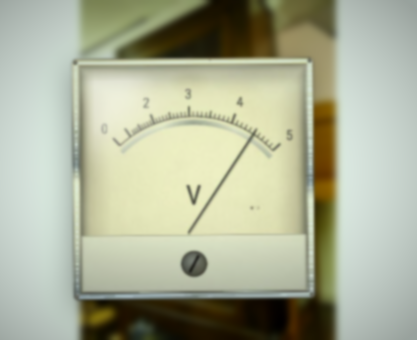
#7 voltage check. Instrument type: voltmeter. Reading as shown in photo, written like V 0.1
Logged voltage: V 4.5
